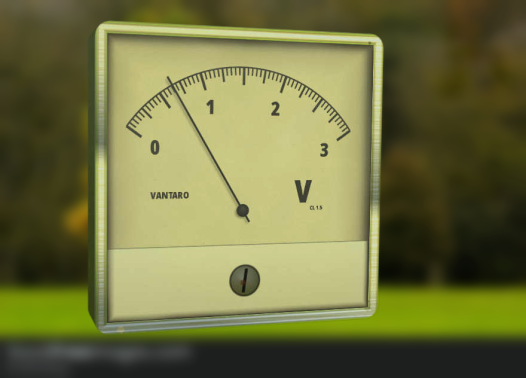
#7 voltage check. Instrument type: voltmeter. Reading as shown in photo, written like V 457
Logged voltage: V 0.65
